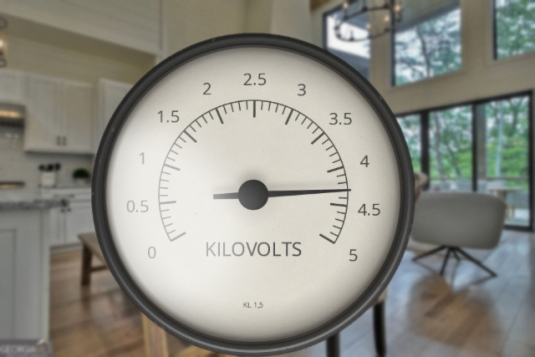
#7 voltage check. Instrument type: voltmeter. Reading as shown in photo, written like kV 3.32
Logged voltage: kV 4.3
